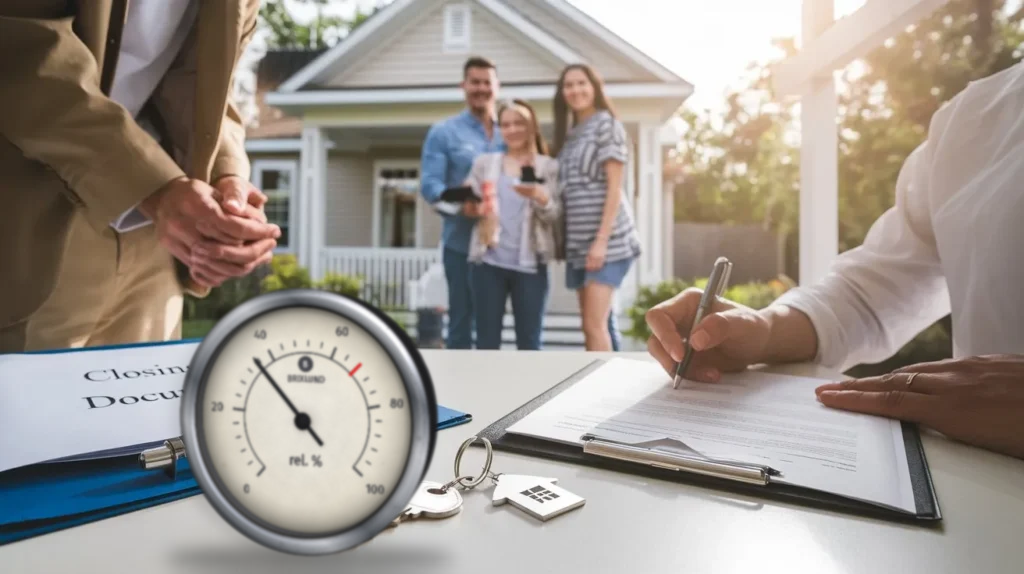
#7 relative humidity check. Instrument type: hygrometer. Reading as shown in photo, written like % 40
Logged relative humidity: % 36
